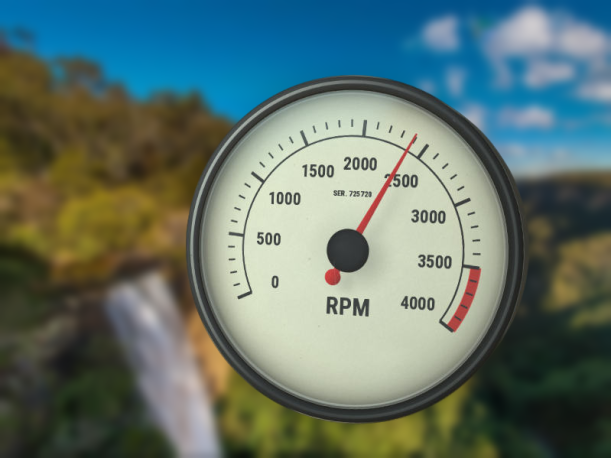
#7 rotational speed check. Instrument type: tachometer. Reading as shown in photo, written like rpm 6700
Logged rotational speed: rpm 2400
